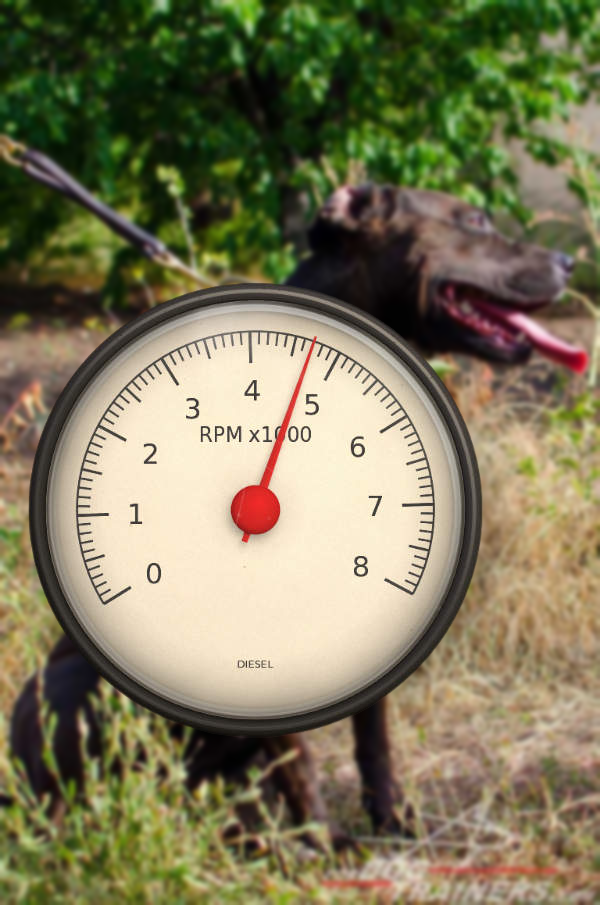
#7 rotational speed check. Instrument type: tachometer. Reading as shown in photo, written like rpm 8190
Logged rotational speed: rpm 4700
